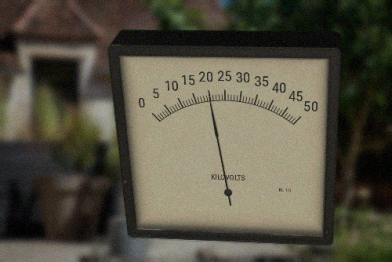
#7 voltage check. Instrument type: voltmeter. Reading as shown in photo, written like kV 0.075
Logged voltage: kV 20
